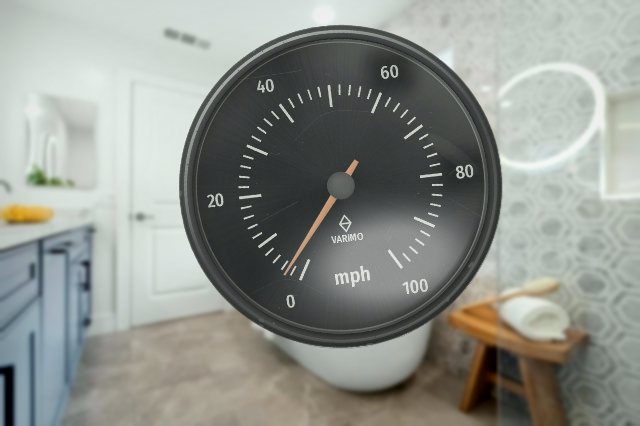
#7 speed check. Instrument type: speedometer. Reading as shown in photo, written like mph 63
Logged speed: mph 3
